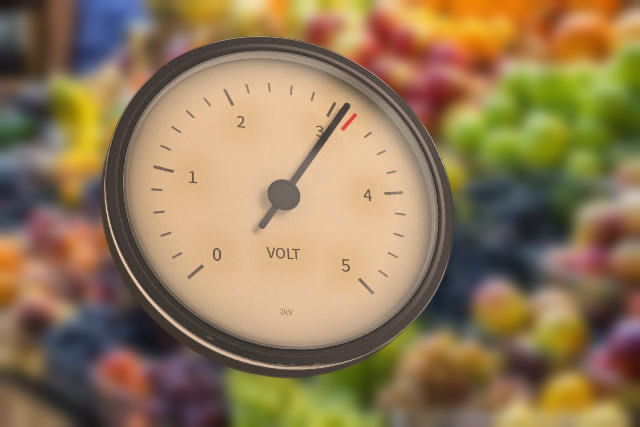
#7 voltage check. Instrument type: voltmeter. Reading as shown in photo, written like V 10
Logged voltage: V 3.1
